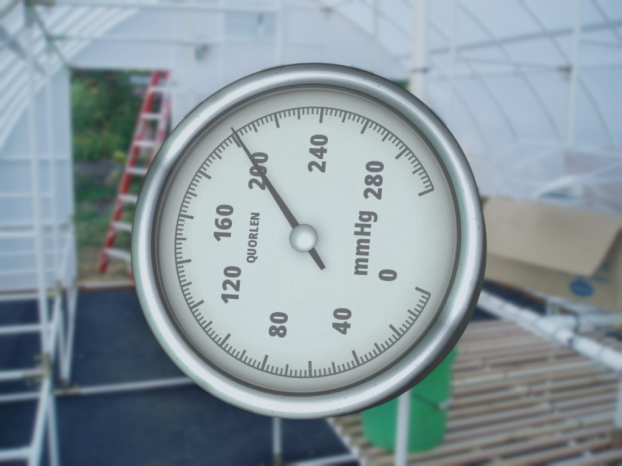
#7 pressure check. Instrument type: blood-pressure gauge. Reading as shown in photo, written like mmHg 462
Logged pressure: mmHg 202
